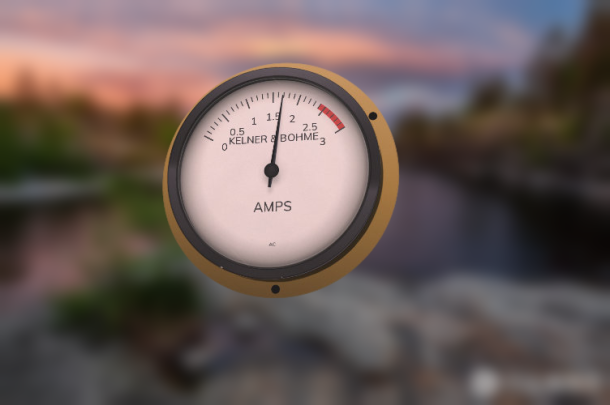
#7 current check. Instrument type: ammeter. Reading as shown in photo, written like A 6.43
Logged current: A 1.7
